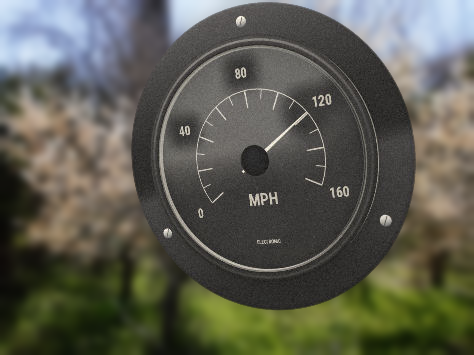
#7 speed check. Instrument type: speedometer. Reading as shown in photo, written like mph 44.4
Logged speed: mph 120
